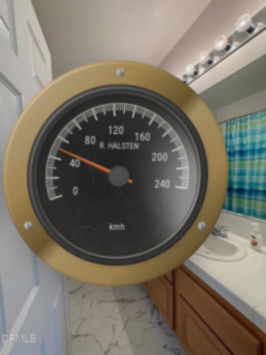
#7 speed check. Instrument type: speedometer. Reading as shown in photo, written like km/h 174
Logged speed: km/h 50
